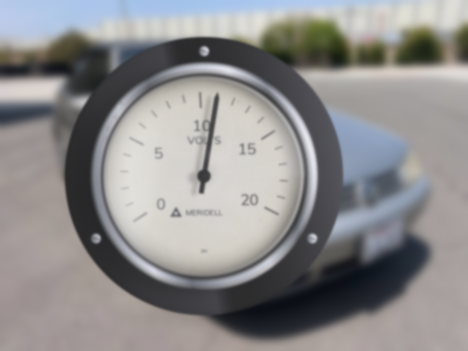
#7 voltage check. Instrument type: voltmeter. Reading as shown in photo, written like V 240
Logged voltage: V 11
